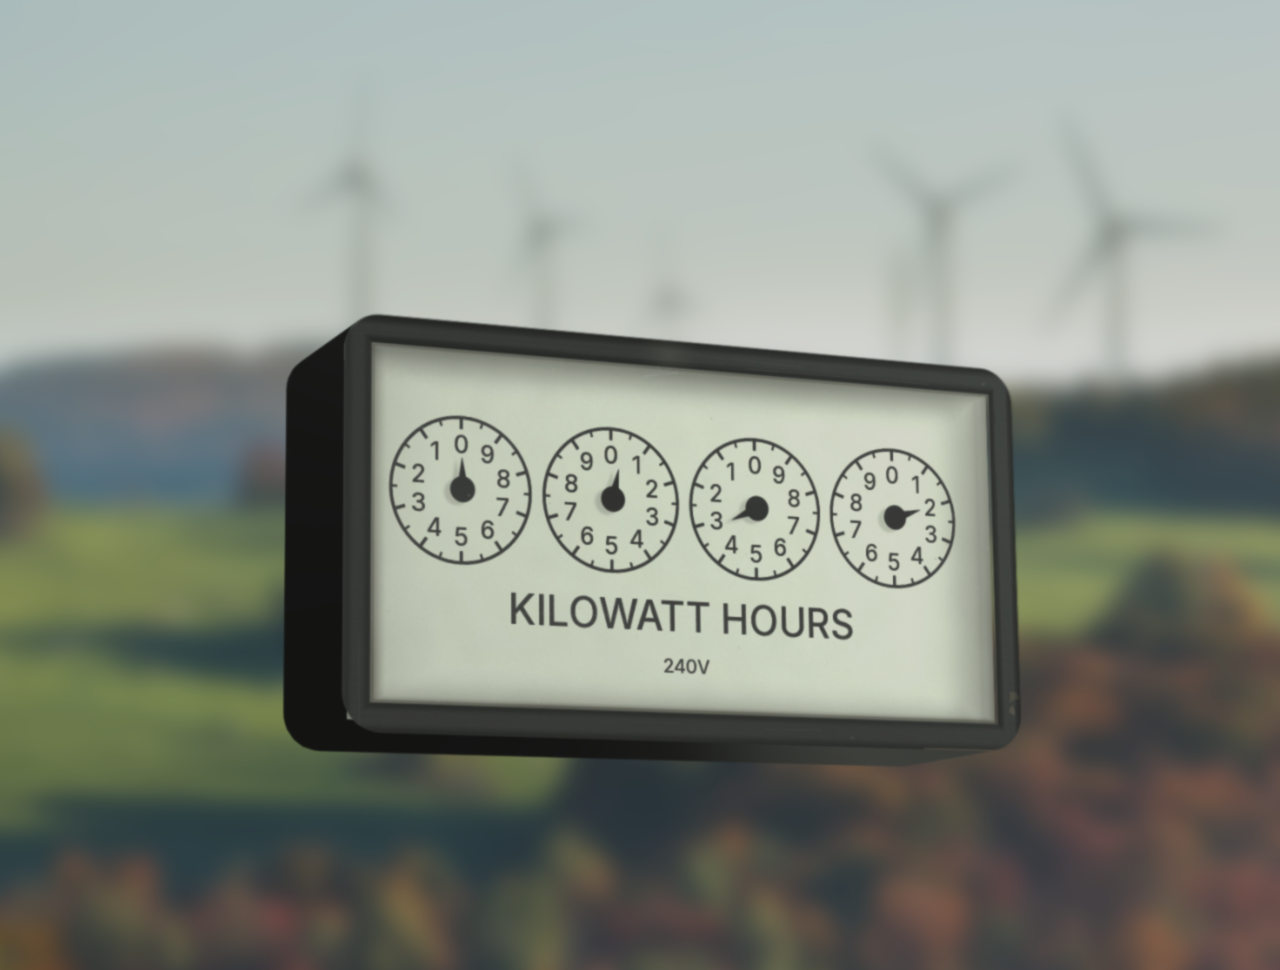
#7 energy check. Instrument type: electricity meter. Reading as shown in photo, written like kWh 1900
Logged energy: kWh 32
